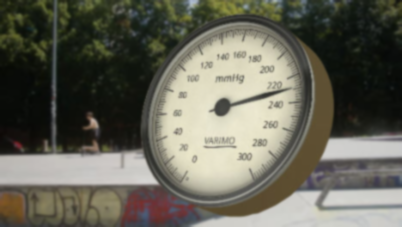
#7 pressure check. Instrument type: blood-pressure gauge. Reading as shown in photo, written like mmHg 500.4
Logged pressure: mmHg 230
